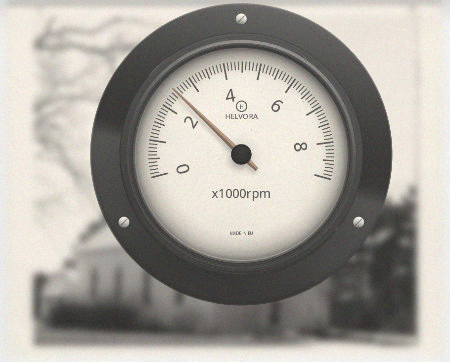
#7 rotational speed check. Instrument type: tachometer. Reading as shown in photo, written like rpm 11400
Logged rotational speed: rpm 2500
